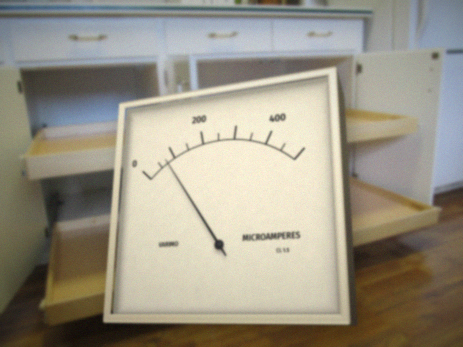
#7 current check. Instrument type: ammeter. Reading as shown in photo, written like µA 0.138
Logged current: µA 75
